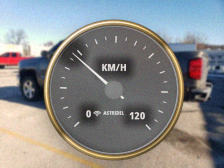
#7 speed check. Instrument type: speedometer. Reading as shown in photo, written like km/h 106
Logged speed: km/h 37.5
